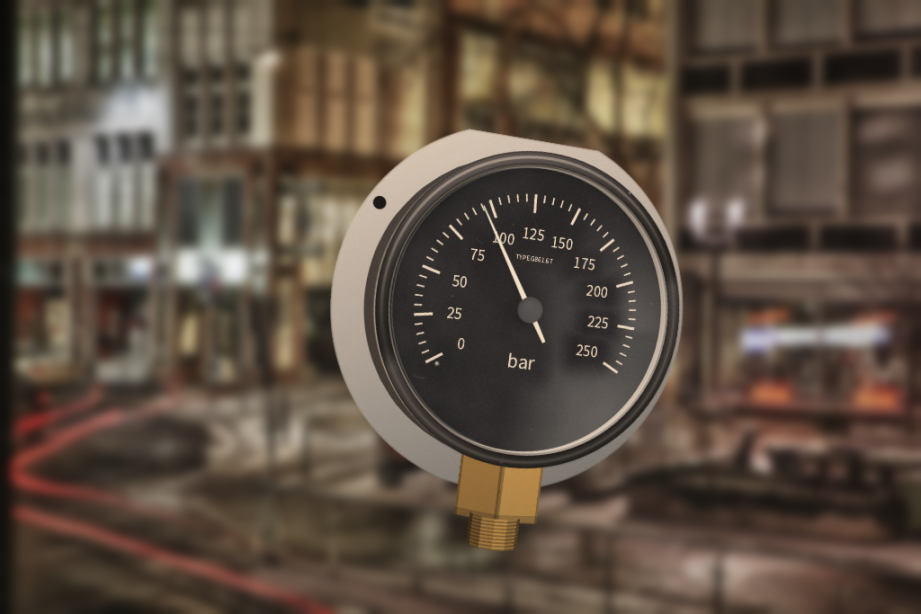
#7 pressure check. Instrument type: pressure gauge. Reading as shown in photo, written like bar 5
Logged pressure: bar 95
